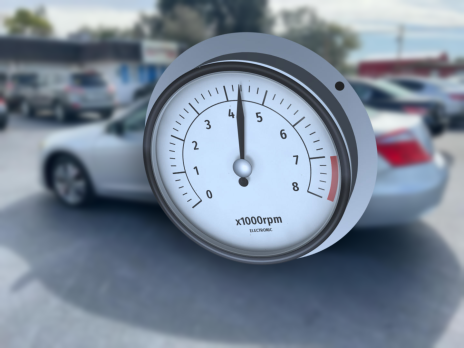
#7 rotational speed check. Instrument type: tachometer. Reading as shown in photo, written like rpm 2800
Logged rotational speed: rpm 4400
